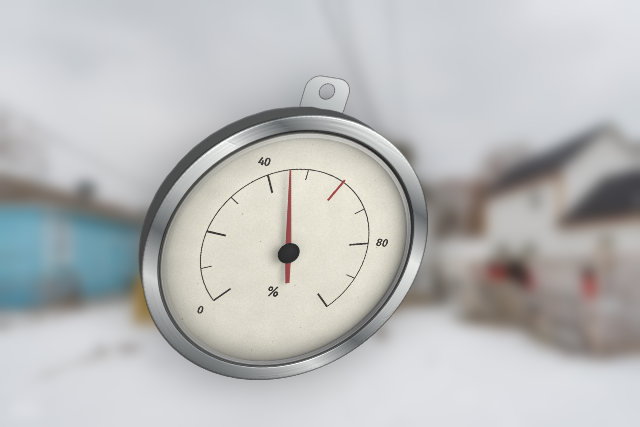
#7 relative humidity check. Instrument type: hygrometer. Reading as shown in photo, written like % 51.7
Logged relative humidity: % 45
